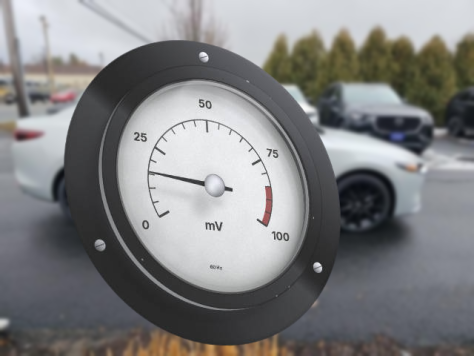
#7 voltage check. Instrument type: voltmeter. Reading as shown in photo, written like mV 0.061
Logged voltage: mV 15
